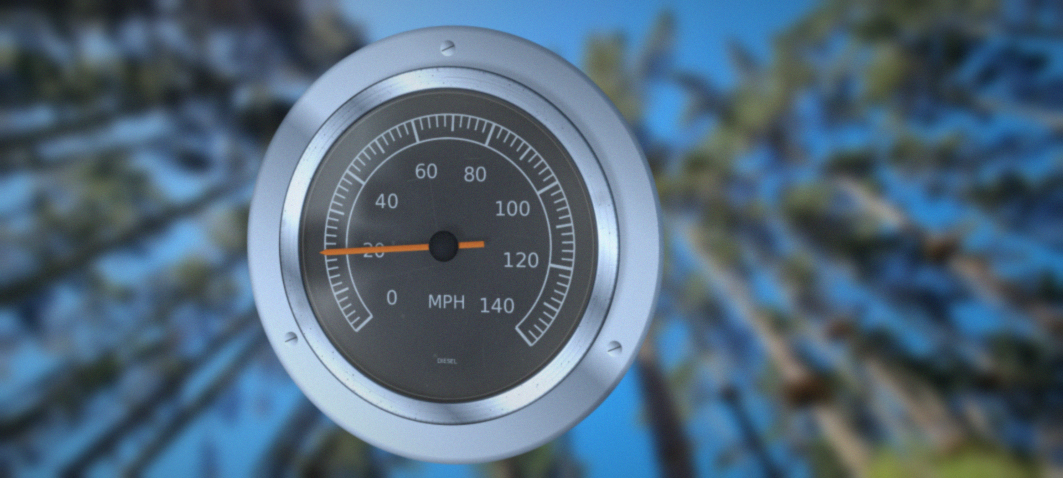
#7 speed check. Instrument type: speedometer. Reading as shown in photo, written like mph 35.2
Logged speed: mph 20
